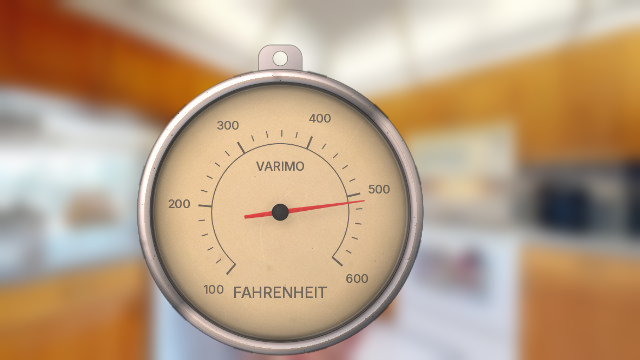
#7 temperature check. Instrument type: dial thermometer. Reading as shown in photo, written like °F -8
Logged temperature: °F 510
